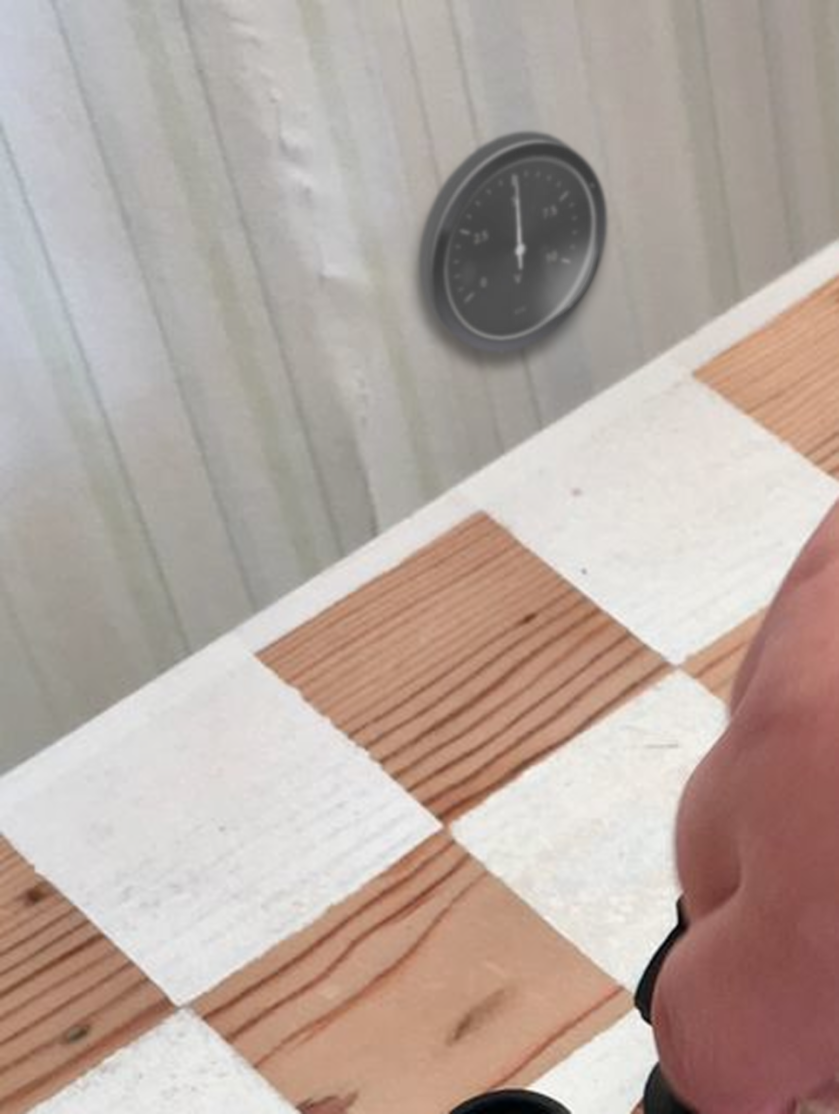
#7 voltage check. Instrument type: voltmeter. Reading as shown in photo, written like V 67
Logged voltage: V 5
